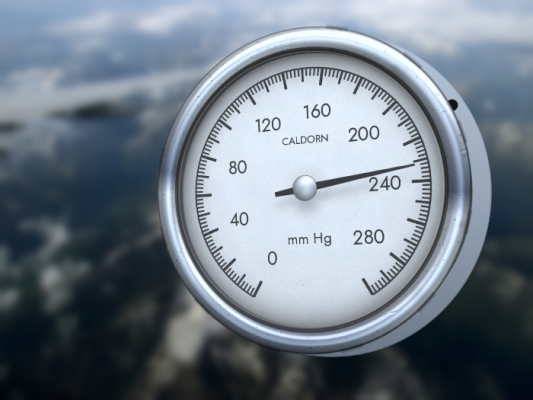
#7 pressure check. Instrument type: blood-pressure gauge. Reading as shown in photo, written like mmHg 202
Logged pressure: mmHg 232
